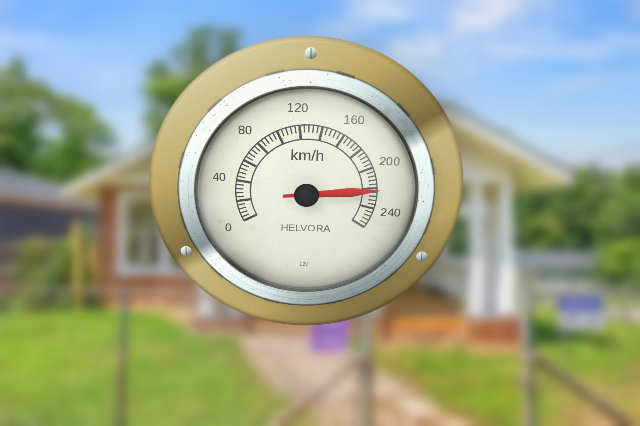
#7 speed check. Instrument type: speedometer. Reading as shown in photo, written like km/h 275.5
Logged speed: km/h 220
